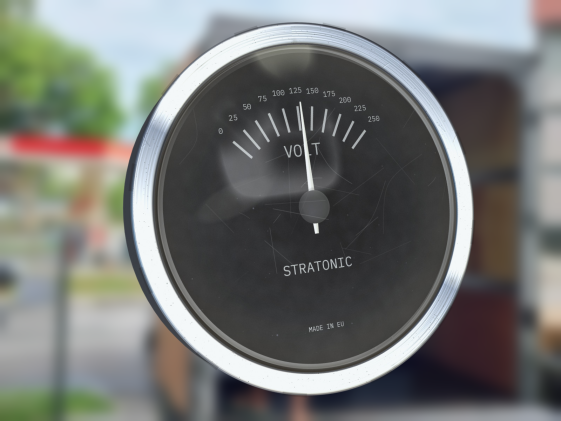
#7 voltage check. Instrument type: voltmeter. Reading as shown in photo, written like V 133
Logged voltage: V 125
